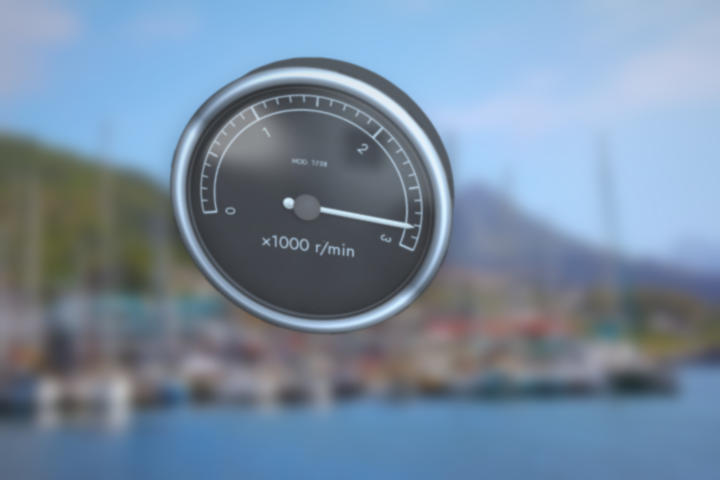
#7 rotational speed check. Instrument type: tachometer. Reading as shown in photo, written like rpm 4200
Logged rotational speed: rpm 2800
